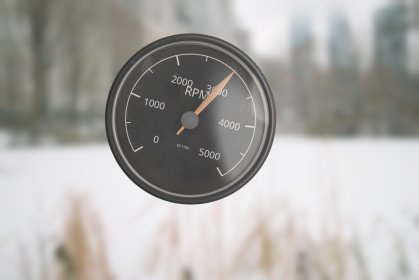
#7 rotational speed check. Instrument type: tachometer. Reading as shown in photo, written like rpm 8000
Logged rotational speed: rpm 3000
